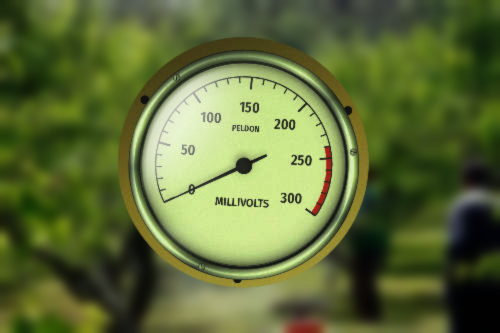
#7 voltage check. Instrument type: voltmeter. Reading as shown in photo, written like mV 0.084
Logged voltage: mV 0
